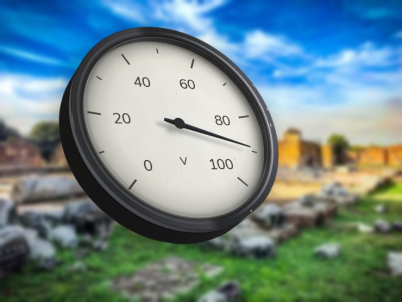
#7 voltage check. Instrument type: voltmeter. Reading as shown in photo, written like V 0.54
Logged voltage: V 90
